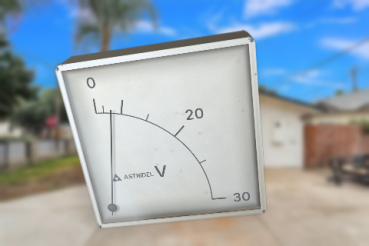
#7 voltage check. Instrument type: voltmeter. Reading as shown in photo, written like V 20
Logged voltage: V 7.5
